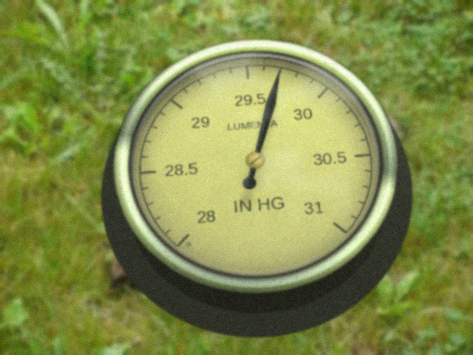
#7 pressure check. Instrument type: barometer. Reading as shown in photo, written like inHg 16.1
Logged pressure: inHg 29.7
